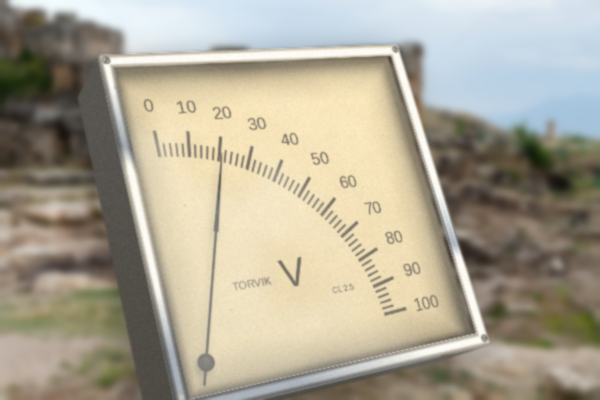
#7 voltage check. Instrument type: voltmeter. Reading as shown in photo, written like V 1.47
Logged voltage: V 20
